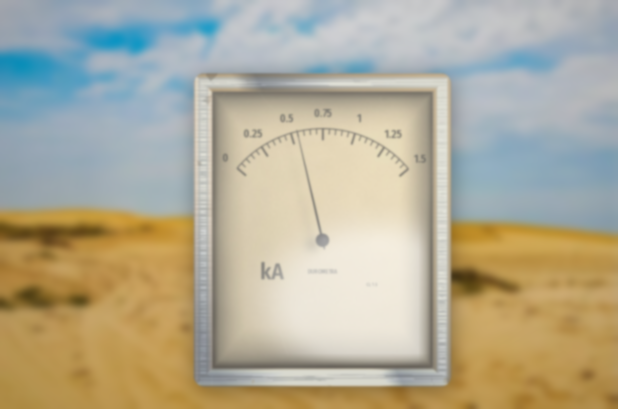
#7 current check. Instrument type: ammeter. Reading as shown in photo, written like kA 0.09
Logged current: kA 0.55
